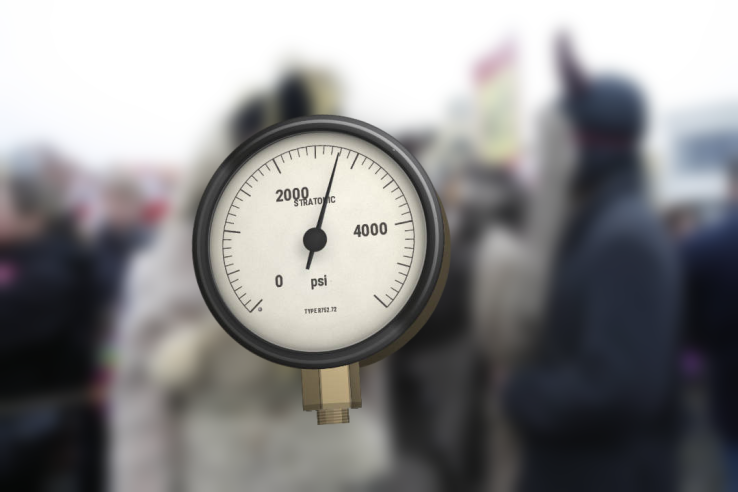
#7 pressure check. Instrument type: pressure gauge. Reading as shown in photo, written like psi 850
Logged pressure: psi 2800
